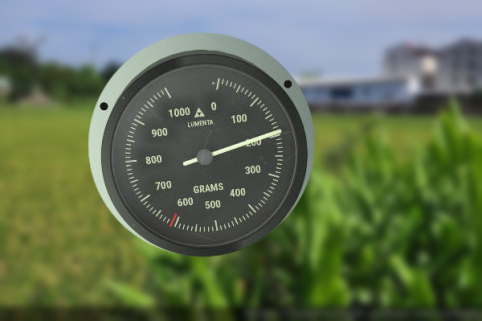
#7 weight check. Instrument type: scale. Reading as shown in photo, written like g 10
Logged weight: g 190
